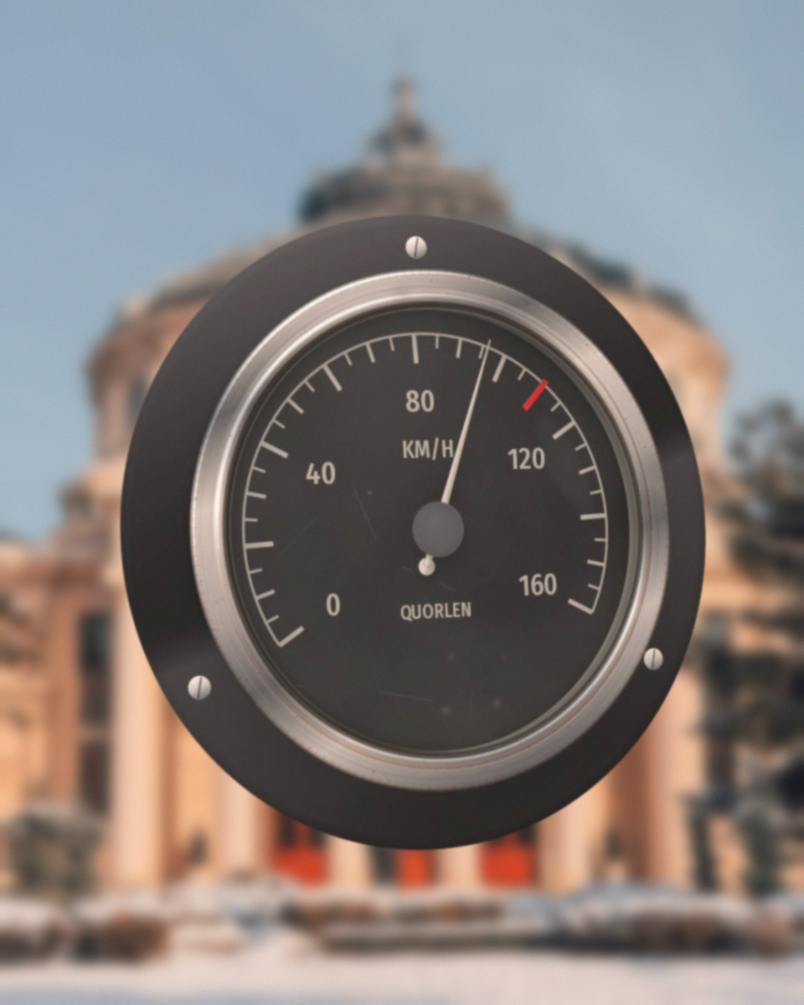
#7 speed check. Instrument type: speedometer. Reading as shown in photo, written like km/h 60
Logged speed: km/h 95
